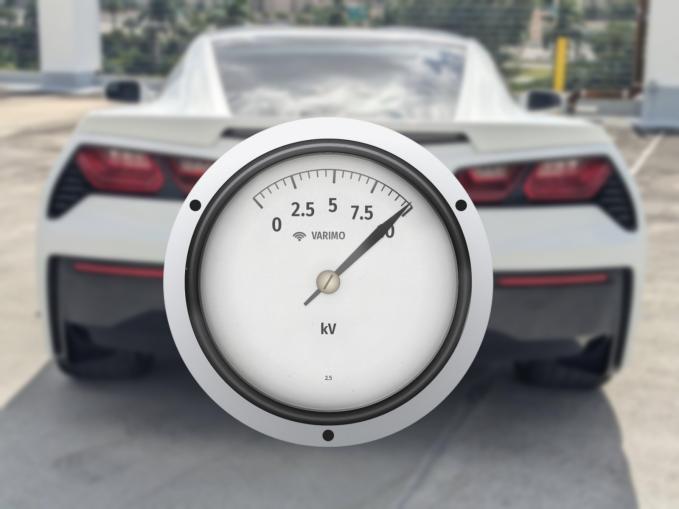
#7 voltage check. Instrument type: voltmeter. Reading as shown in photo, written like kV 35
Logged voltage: kV 9.75
